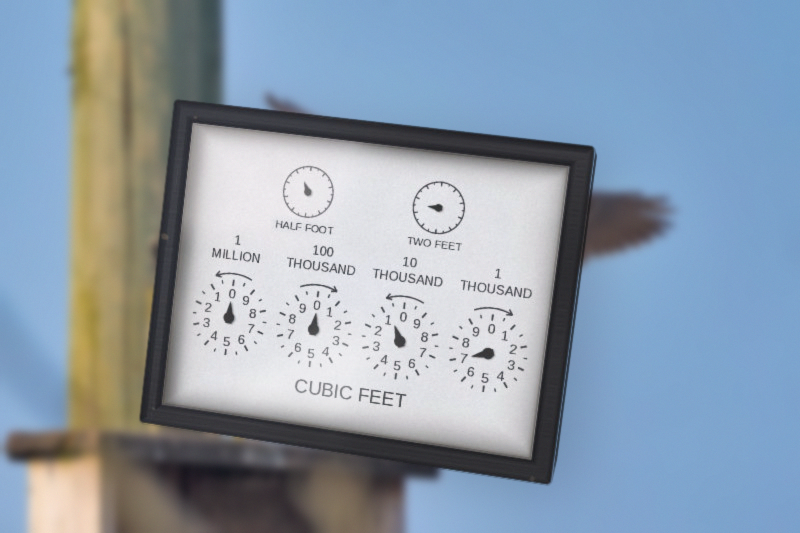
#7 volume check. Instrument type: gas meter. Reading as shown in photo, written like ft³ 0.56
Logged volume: ft³ 700
